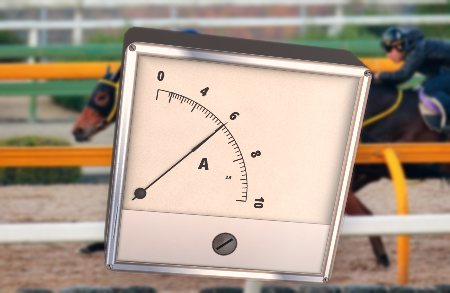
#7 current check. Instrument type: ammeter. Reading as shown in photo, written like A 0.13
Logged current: A 6
